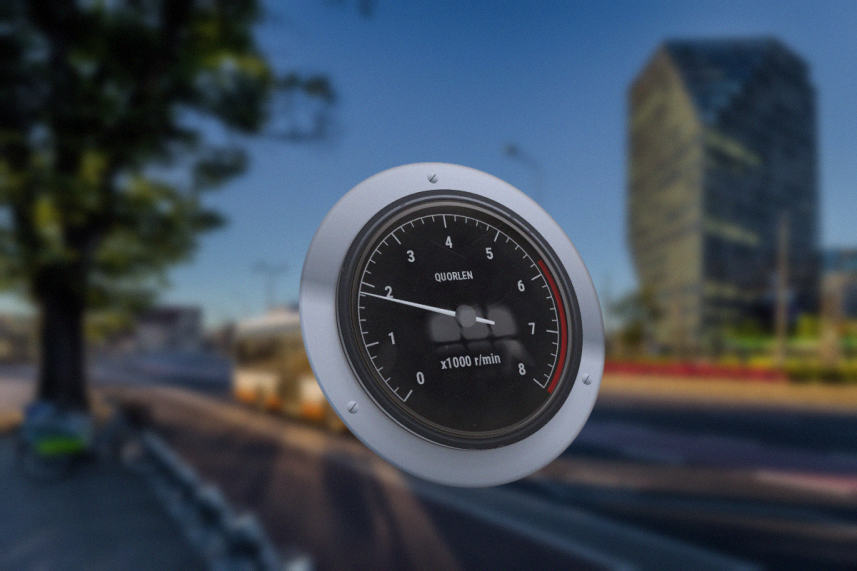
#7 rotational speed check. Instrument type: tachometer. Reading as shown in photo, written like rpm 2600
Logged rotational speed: rpm 1800
